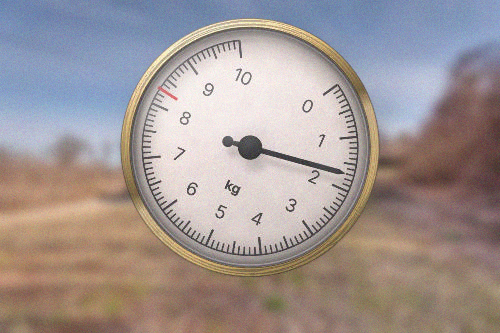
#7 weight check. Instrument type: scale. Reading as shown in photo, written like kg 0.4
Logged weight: kg 1.7
